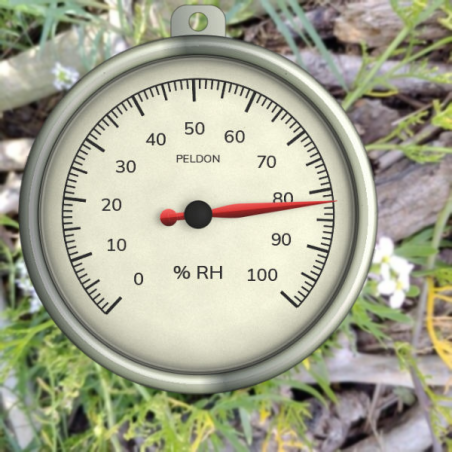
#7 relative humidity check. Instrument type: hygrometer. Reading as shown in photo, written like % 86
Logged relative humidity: % 82
